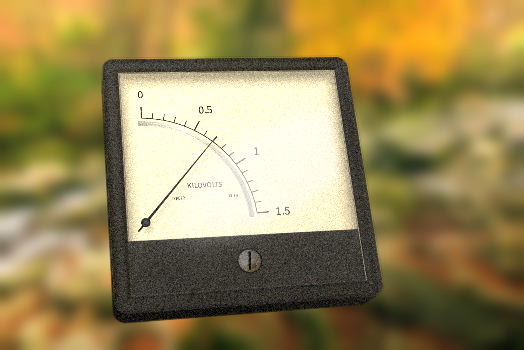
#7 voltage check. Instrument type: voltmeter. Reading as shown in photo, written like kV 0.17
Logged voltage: kV 0.7
